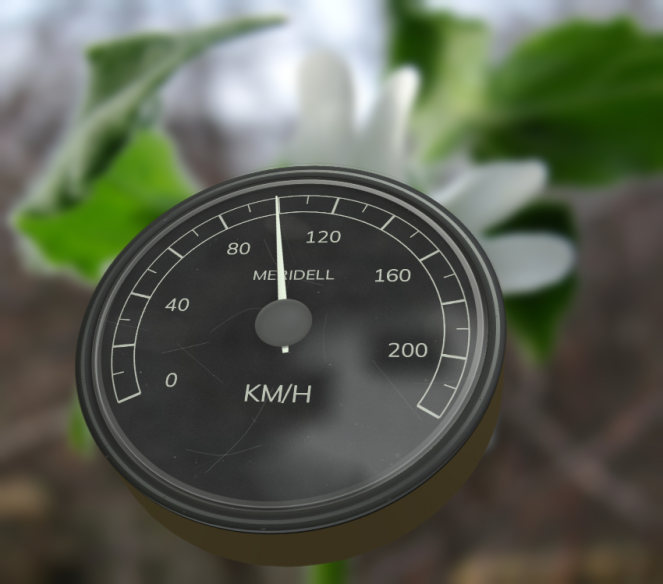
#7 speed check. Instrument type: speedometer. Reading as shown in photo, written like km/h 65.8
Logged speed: km/h 100
